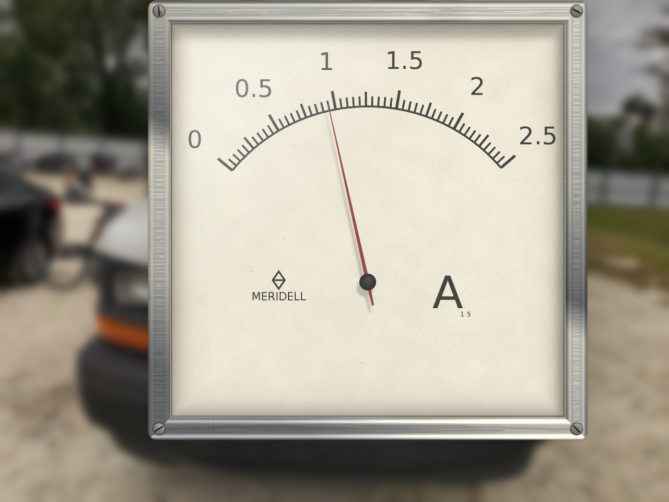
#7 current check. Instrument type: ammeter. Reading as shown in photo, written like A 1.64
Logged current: A 0.95
